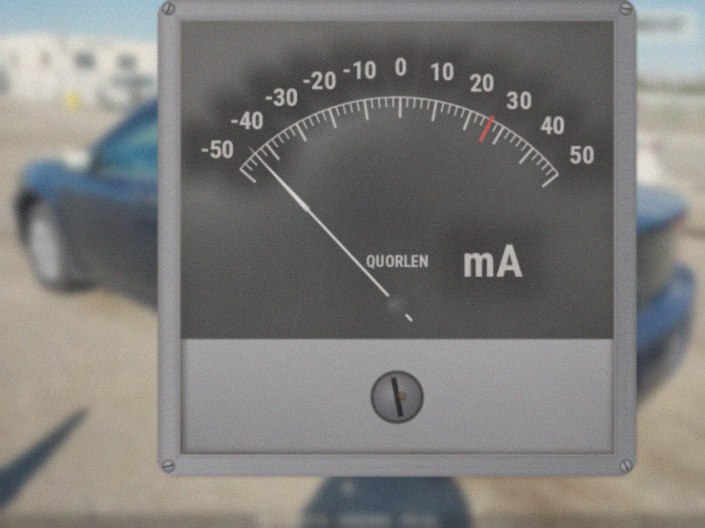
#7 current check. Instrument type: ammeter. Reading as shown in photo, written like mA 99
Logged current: mA -44
